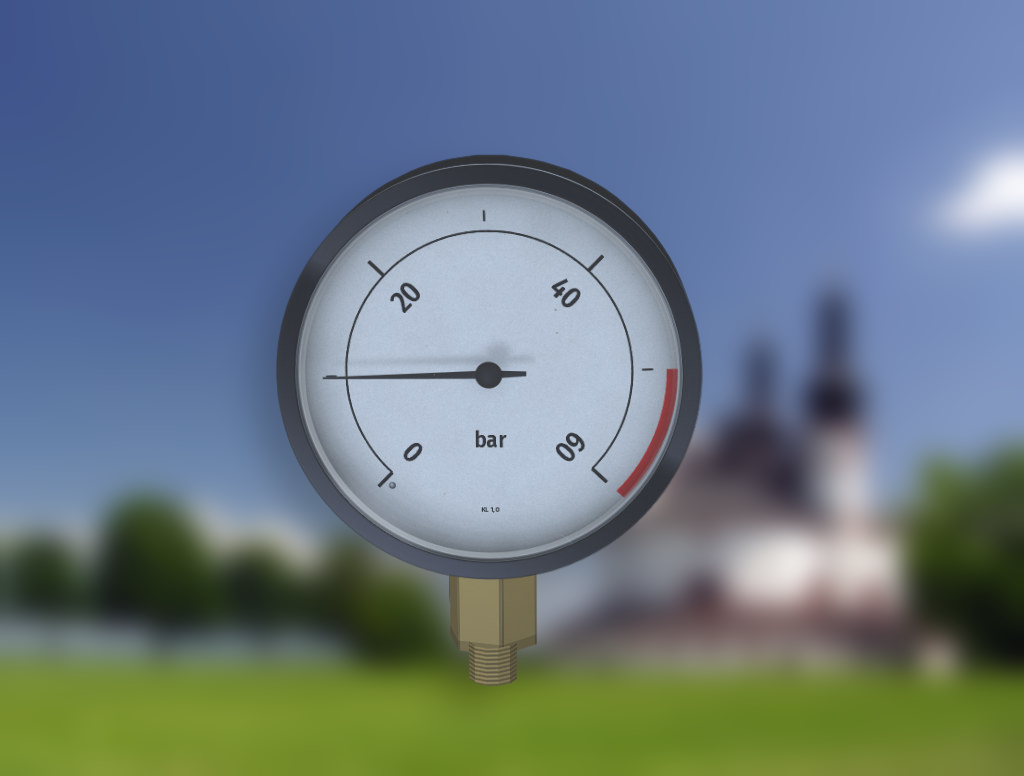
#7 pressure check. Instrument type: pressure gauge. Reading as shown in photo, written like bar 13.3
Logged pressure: bar 10
